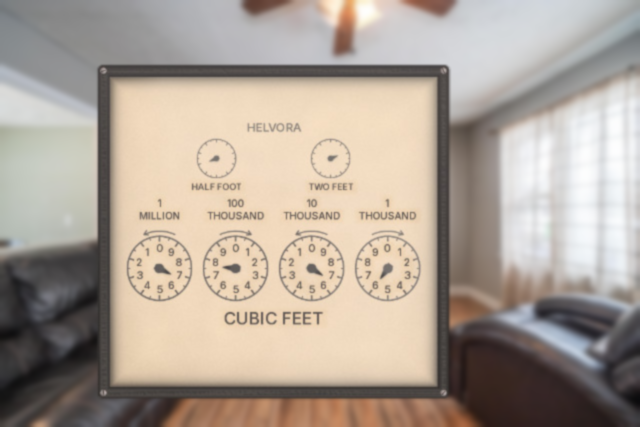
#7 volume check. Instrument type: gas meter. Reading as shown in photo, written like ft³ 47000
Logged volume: ft³ 676600
